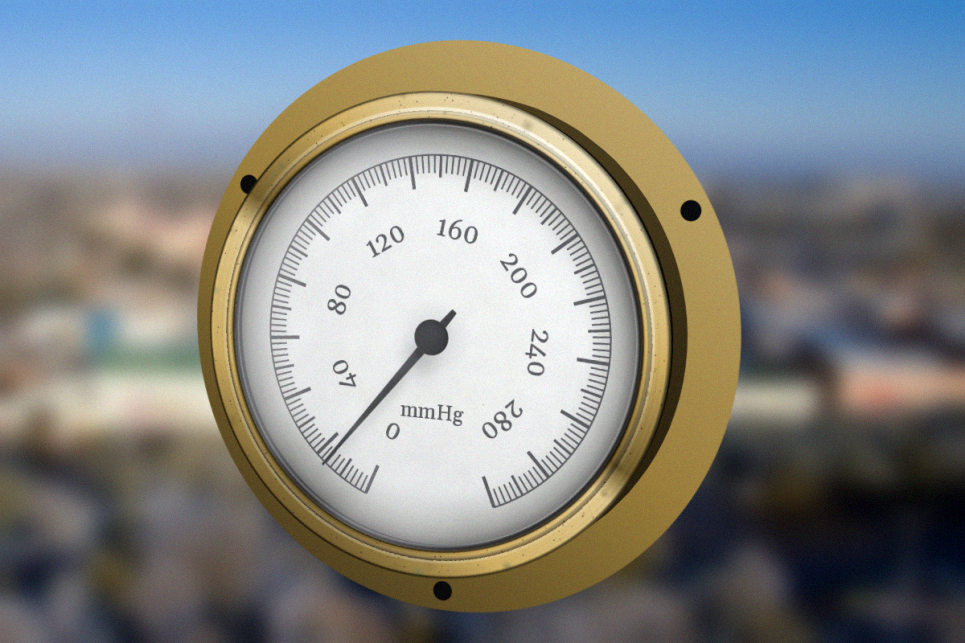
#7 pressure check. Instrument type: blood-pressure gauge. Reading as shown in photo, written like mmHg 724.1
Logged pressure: mmHg 16
